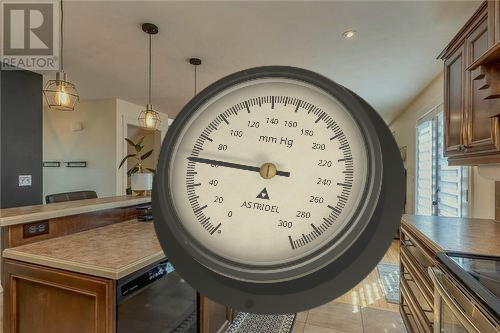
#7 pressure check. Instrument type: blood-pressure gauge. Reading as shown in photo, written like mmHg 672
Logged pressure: mmHg 60
